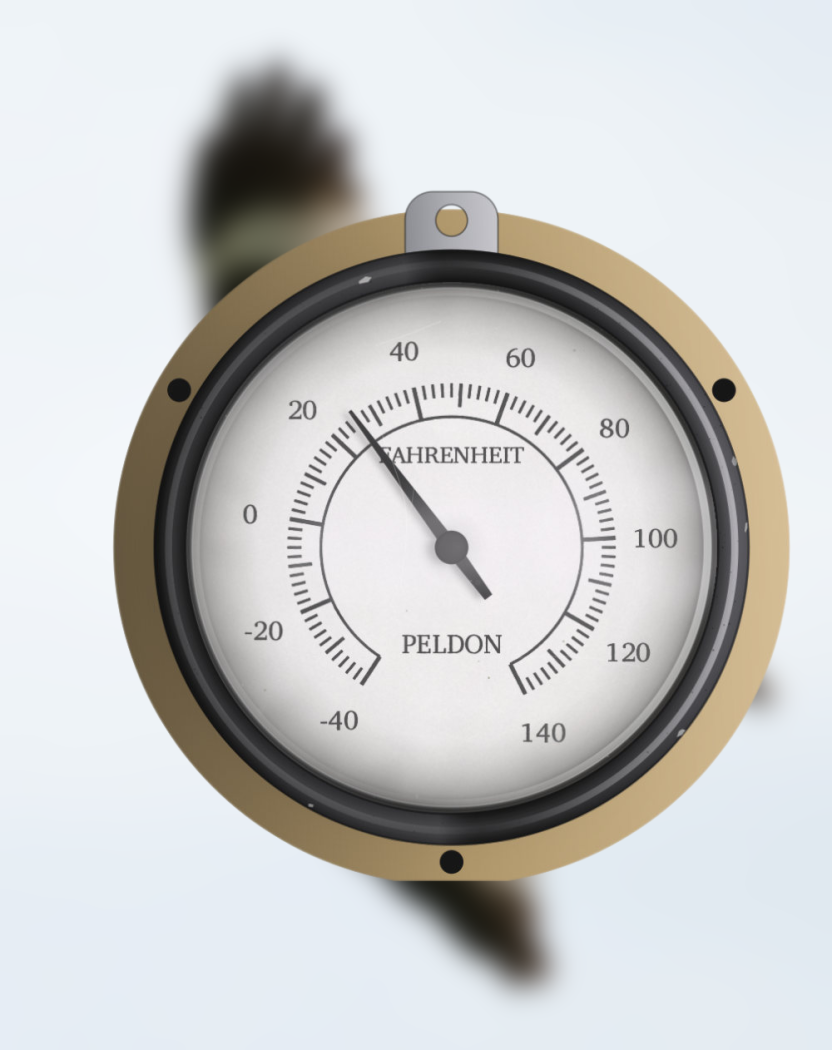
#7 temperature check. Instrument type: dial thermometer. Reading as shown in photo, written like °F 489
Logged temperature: °F 26
